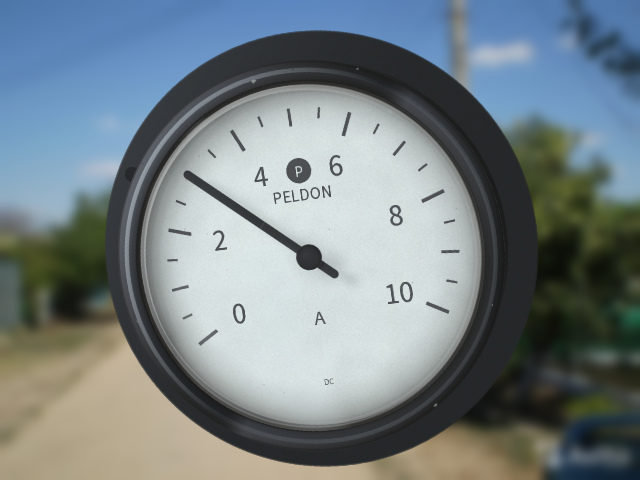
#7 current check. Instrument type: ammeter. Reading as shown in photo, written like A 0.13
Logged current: A 3
